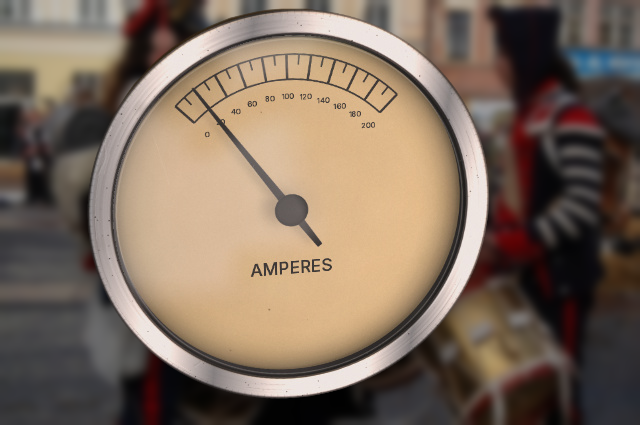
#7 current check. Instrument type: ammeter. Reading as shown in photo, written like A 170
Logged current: A 20
